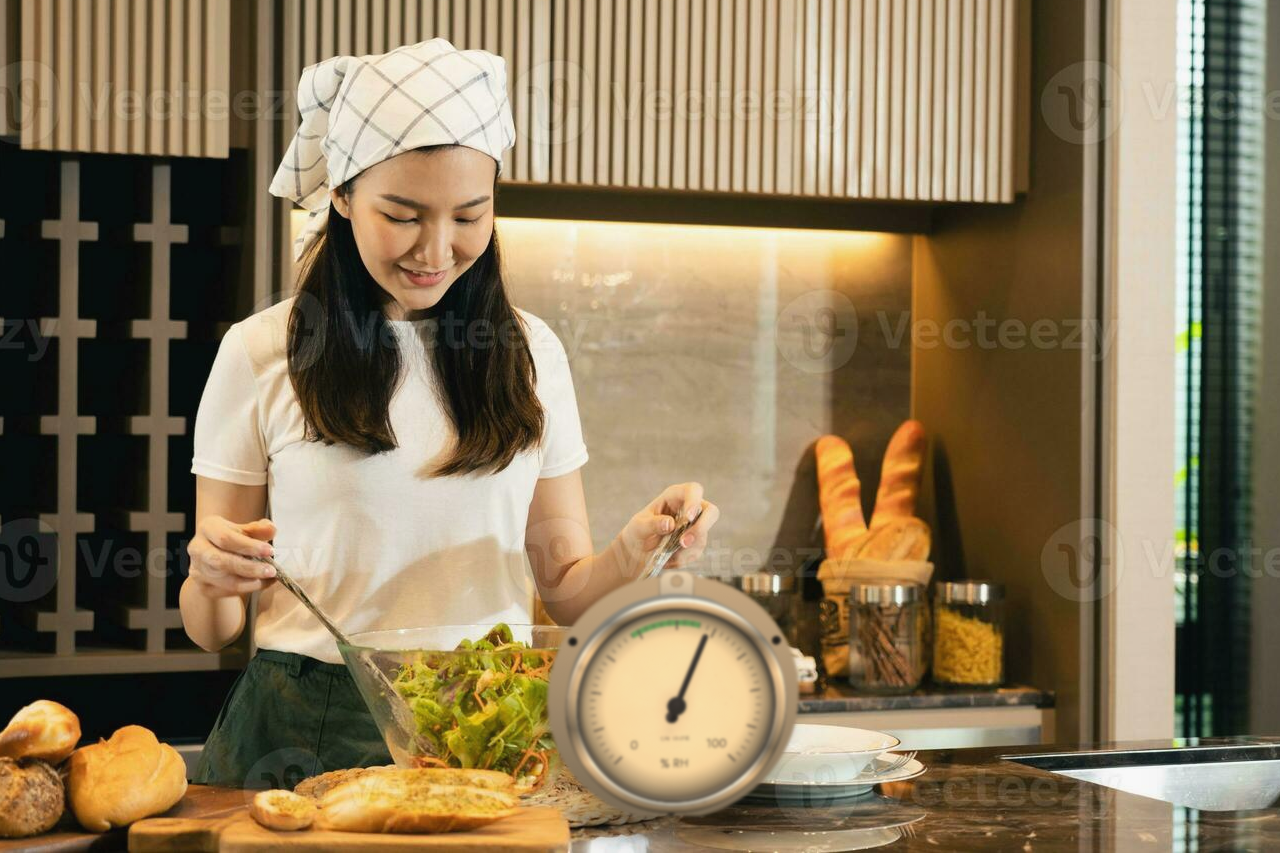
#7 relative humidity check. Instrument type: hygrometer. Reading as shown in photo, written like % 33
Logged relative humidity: % 58
